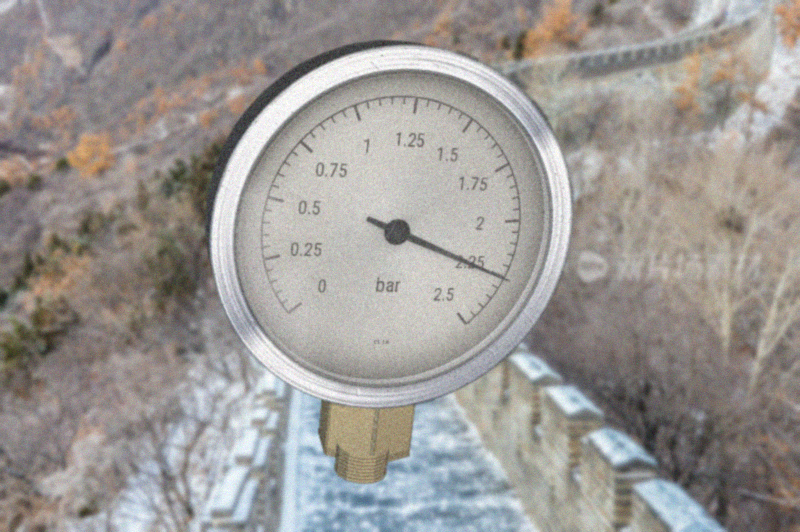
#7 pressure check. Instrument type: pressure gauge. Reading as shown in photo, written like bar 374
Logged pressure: bar 2.25
